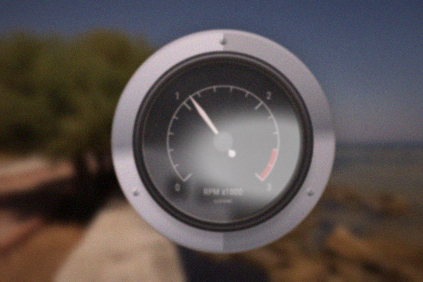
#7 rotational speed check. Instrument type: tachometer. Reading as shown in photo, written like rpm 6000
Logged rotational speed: rpm 1100
